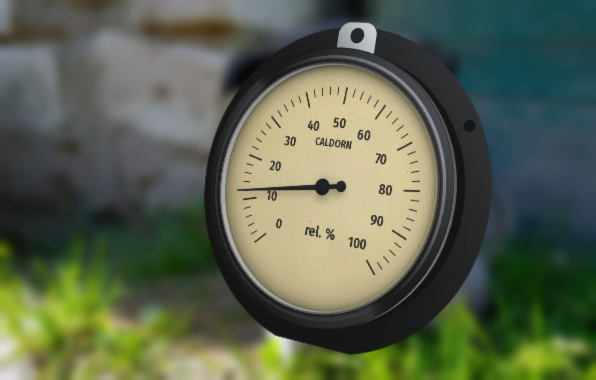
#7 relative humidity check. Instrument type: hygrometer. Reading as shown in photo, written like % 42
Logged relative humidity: % 12
